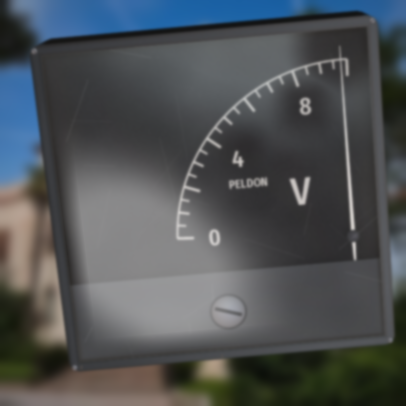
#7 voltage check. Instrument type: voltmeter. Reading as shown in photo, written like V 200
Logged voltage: V 9.75
